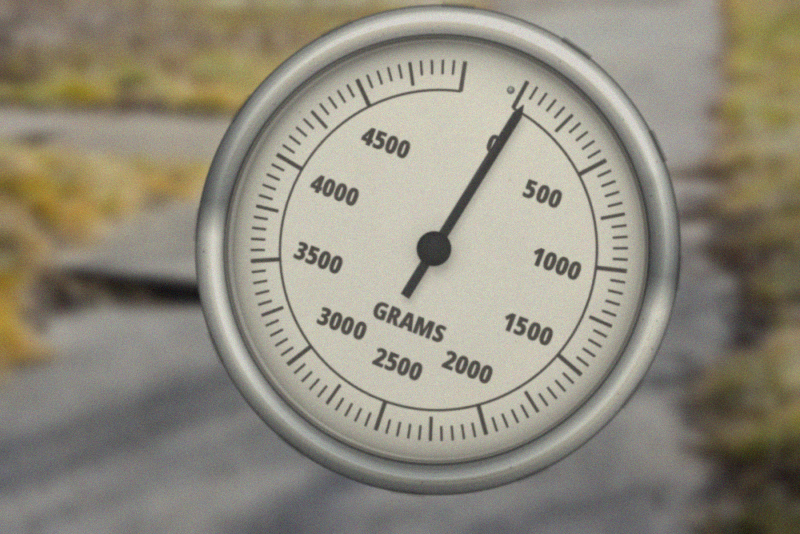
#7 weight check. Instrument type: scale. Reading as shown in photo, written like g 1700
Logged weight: g 50
